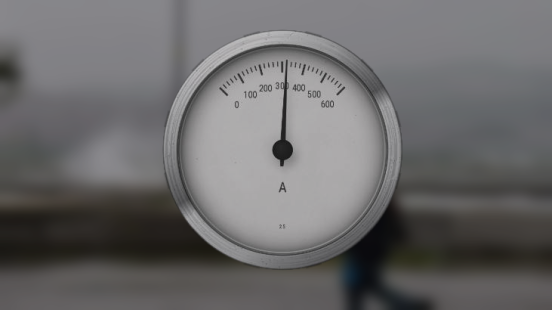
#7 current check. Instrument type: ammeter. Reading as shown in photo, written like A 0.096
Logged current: A 320
